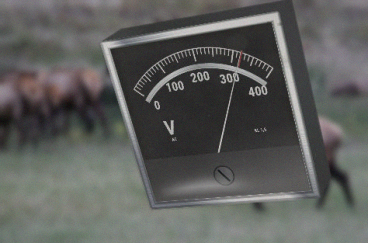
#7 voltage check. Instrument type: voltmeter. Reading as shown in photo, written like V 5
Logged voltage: V 320
